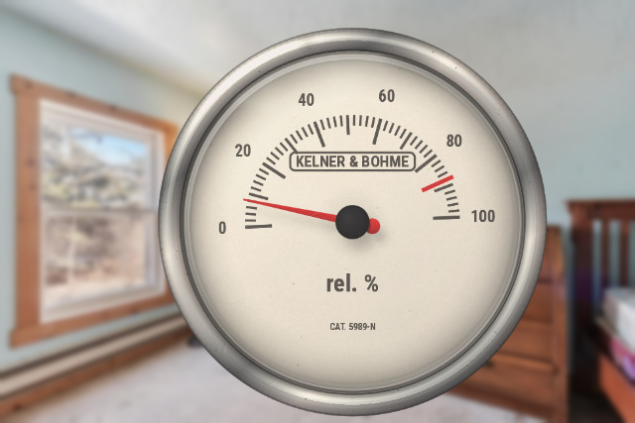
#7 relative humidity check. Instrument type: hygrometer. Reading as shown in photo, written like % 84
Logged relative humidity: % 8
